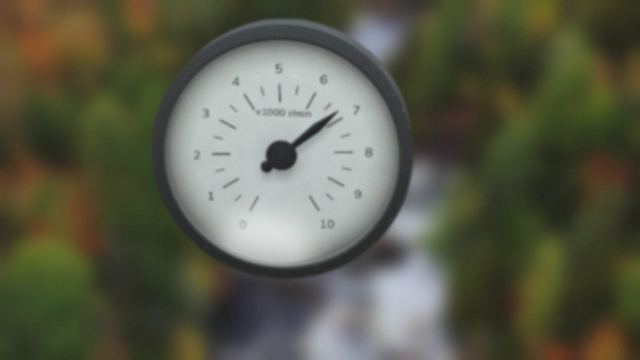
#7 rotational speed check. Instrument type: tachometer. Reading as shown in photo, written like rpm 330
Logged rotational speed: rpm 6750
